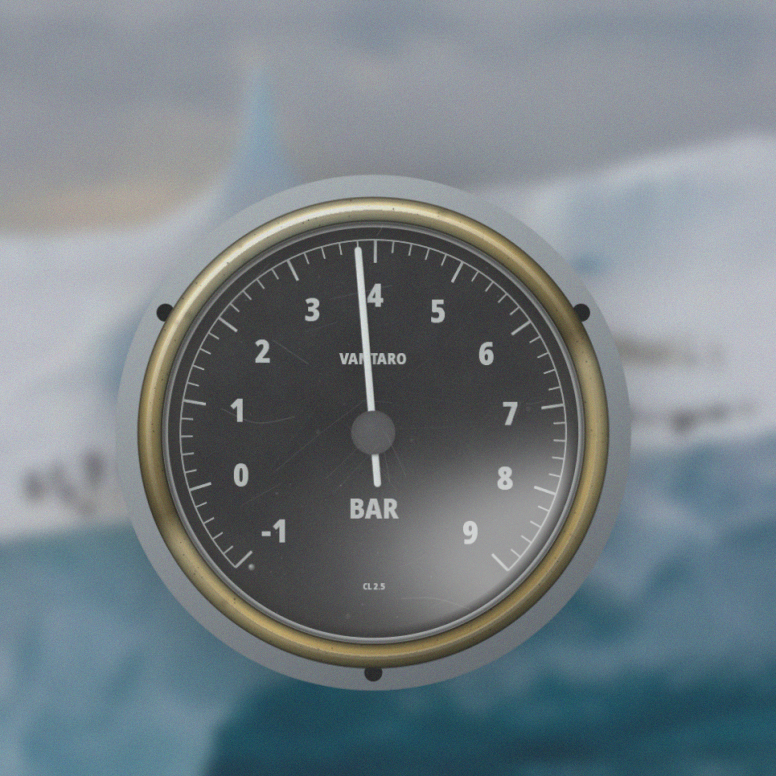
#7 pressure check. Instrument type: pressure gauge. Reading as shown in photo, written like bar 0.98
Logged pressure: bar 3.8
